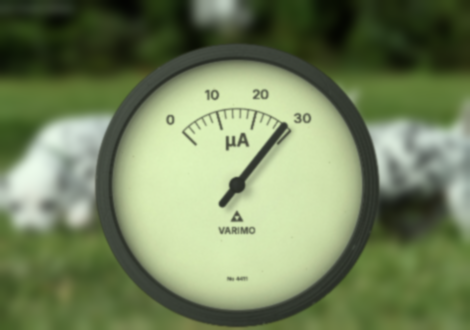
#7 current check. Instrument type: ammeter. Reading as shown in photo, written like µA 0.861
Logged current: µA 28
